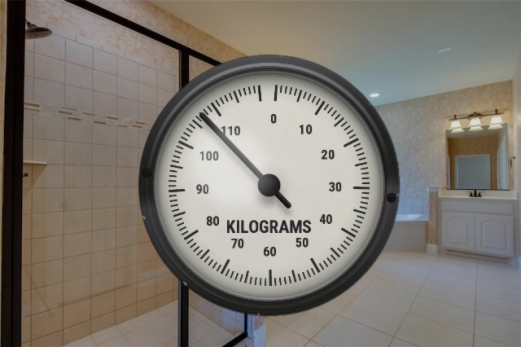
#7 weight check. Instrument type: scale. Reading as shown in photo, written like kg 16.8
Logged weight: kg 107
